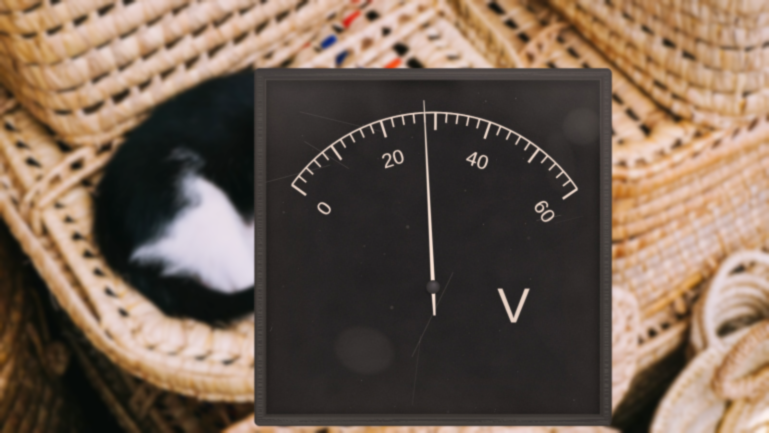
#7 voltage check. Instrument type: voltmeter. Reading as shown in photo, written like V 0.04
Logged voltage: V 28
